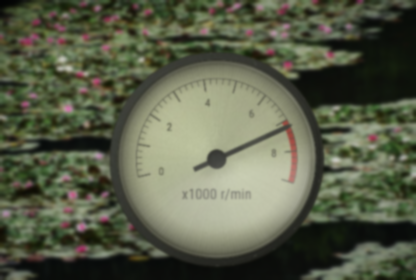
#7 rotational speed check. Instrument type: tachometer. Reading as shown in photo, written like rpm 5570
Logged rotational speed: rpm 7200
